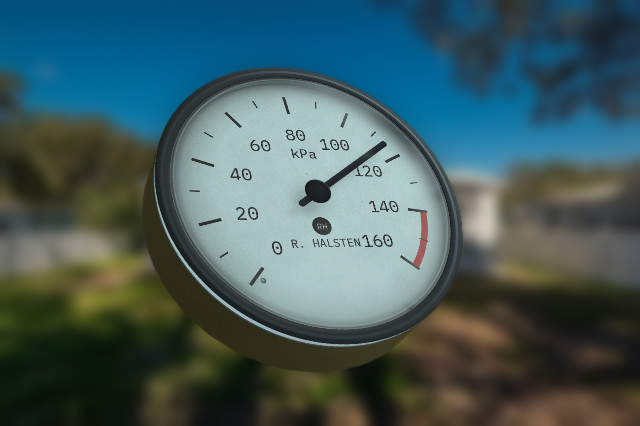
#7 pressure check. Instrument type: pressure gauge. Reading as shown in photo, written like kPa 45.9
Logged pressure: kPa 115
